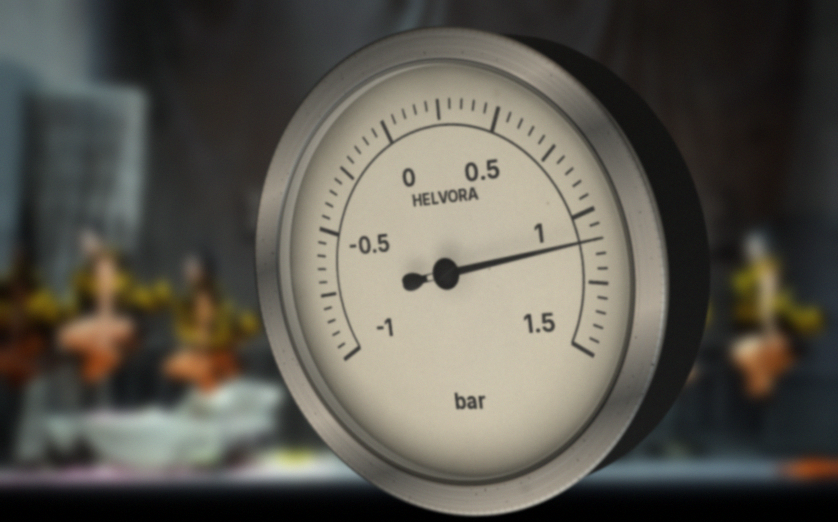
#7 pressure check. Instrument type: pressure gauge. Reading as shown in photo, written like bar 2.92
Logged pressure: bar 1.1
